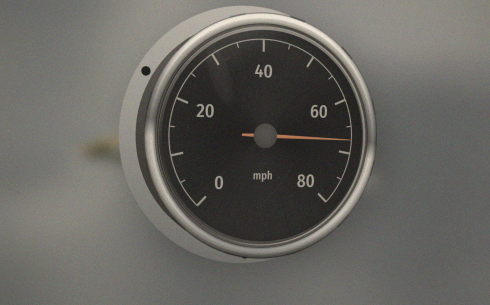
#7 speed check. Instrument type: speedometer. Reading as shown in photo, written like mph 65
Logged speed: mph 67.5
